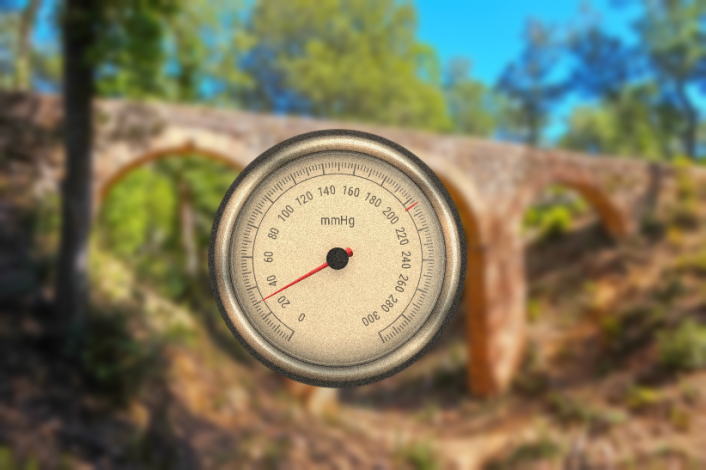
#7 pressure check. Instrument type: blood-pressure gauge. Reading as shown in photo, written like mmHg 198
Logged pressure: mmHg 30
